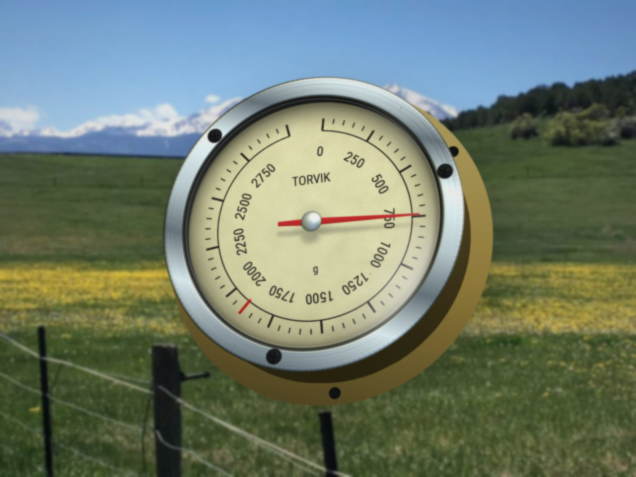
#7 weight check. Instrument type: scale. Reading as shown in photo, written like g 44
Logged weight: g 750
